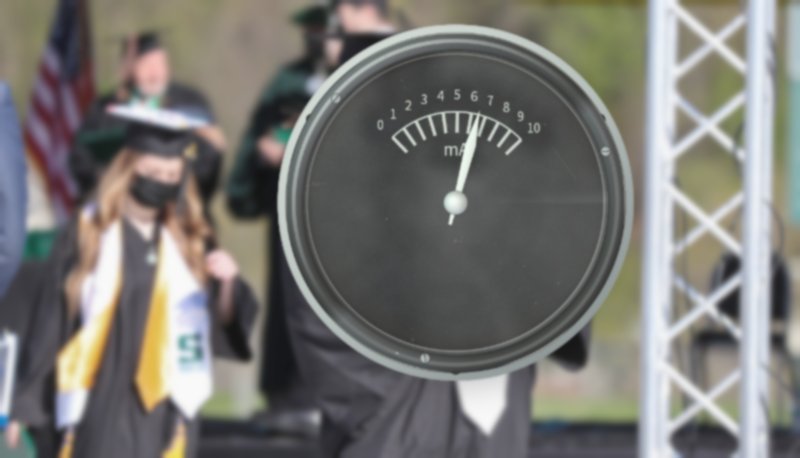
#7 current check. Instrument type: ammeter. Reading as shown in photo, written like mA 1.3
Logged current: mA 6.5
